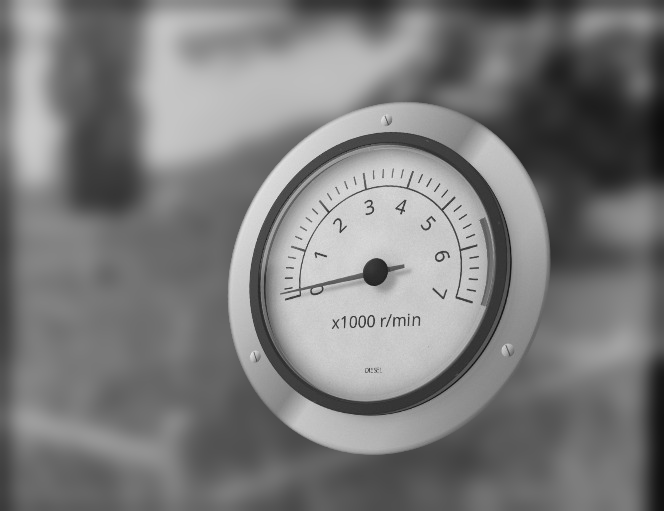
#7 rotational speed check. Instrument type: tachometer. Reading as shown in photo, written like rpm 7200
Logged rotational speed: rpm 100
